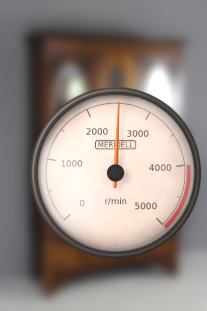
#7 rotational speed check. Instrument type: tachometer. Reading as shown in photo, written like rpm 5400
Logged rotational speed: rpm 2500
